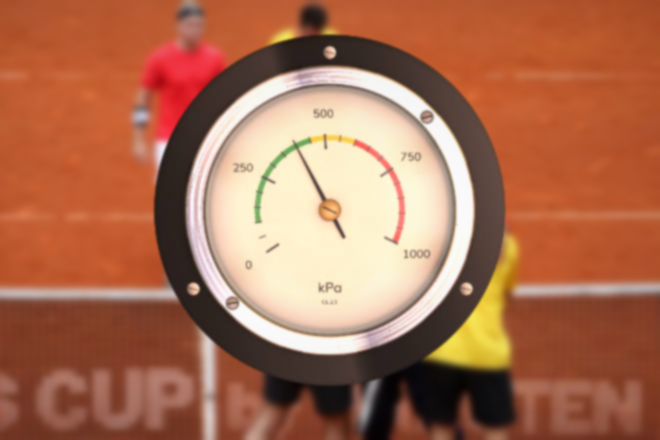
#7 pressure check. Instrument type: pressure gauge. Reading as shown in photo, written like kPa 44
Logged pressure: kPa 400
